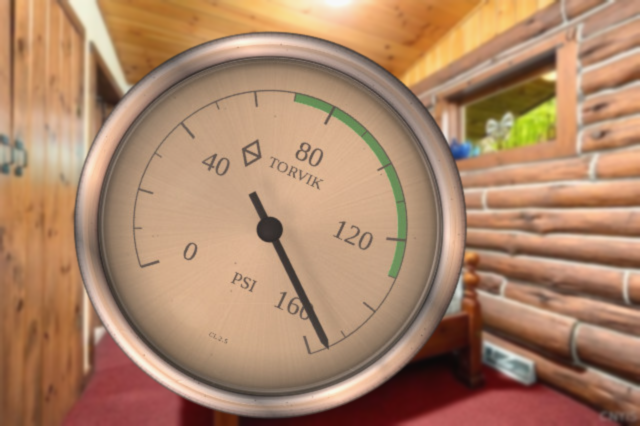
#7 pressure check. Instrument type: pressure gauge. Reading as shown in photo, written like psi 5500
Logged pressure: psi 155
